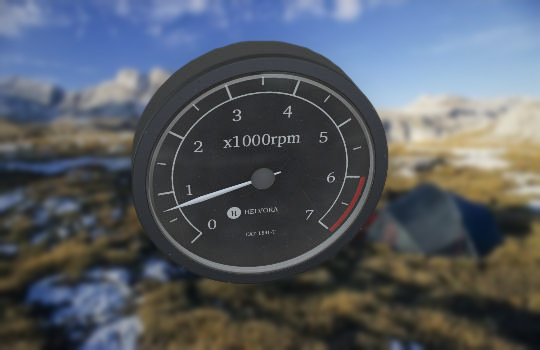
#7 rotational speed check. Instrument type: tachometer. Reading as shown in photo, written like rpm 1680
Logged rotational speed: rpm 750
